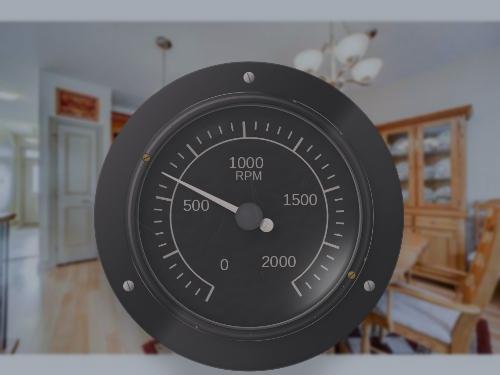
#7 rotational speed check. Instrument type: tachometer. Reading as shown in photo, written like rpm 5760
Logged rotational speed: rpm 600
